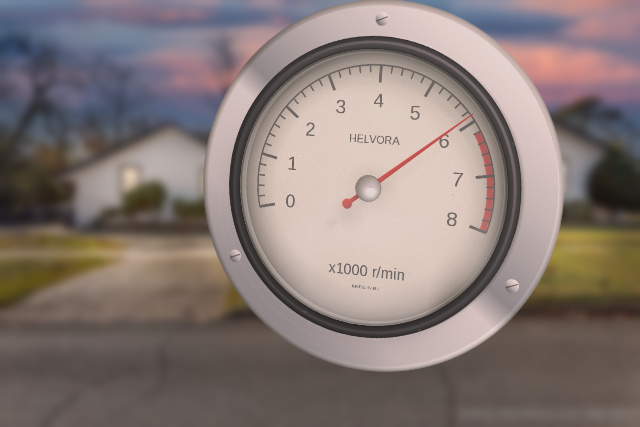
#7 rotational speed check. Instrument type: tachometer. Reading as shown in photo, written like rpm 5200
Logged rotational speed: rpm 5900
